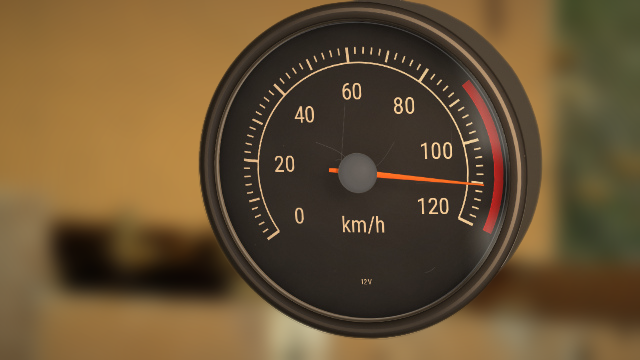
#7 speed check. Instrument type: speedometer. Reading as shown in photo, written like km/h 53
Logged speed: km/h 110
